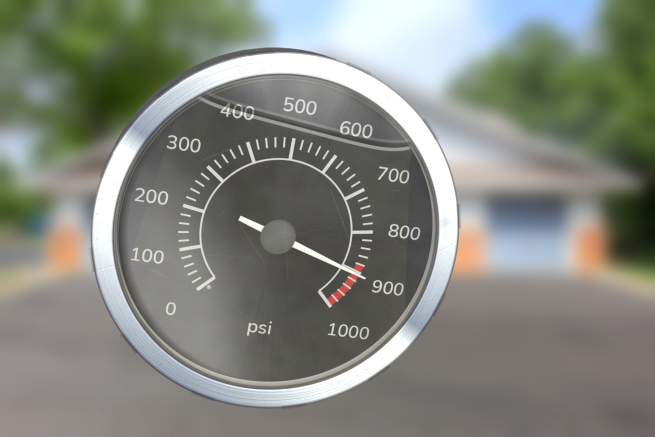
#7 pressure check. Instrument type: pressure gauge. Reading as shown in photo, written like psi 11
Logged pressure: psi 900
